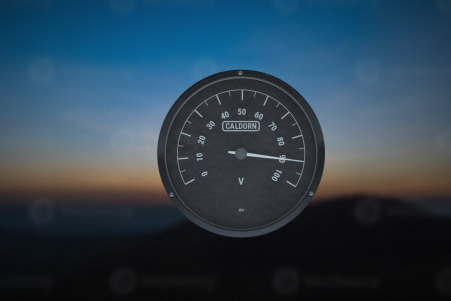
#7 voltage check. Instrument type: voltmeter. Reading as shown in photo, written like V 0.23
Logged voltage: V 90
